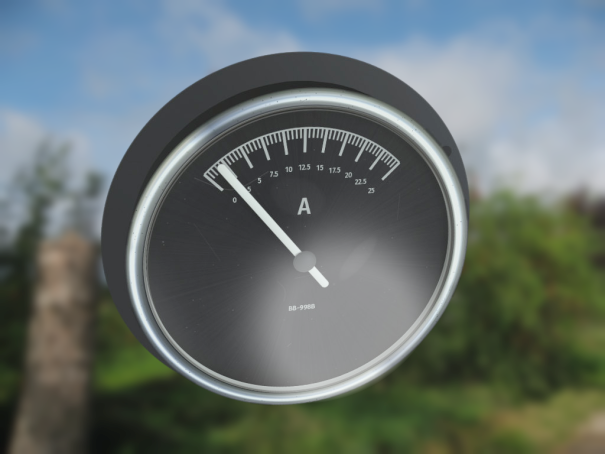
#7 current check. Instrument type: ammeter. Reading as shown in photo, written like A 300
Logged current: A 2
